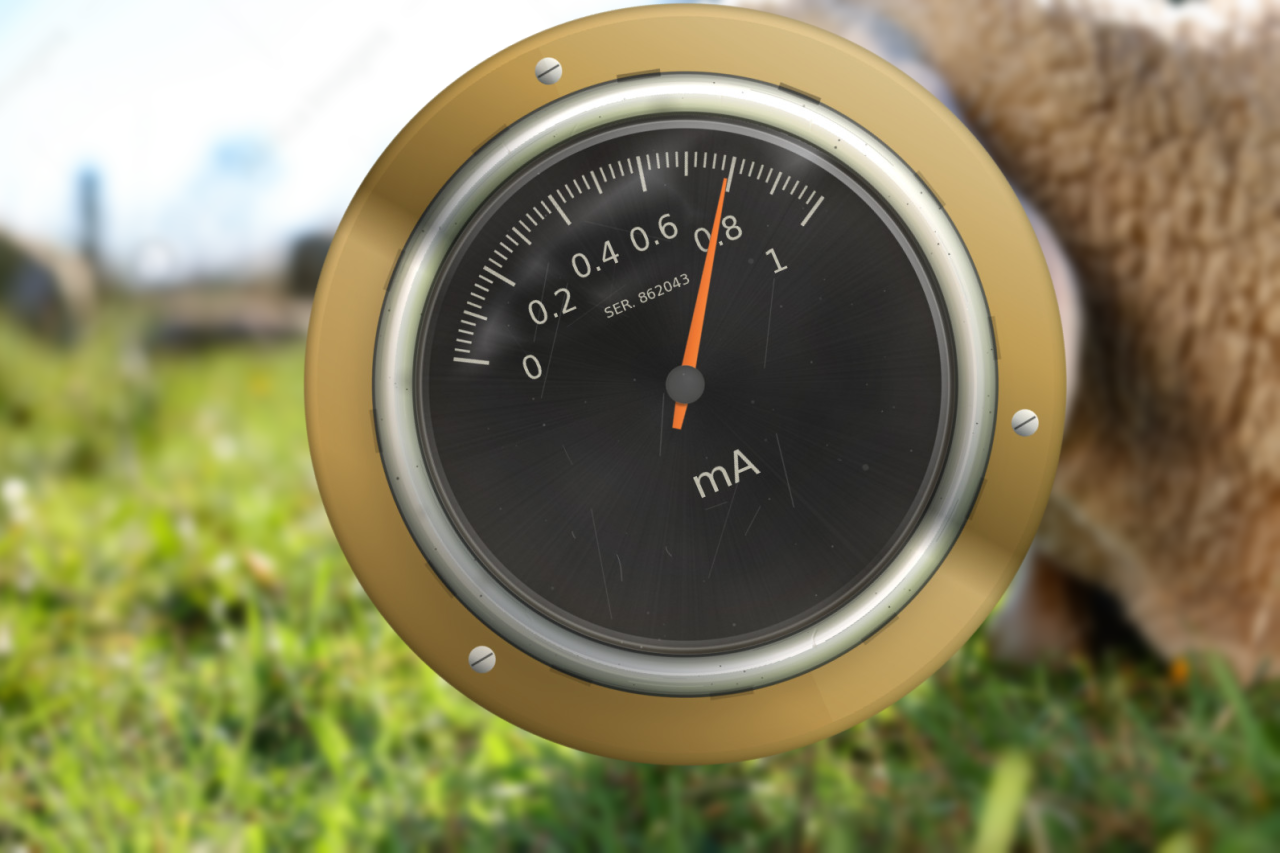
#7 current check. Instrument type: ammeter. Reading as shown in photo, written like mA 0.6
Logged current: mA 0.79
